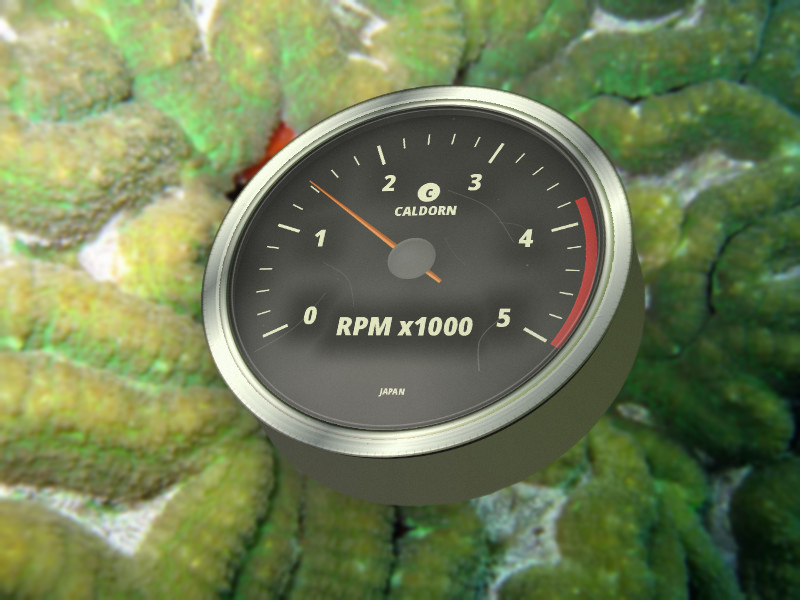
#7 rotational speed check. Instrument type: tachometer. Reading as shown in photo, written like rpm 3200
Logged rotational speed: rpm 1400
